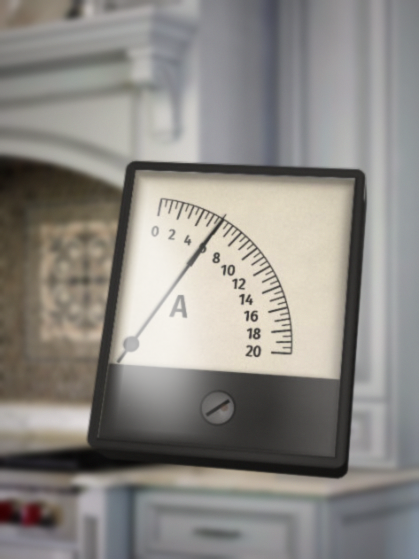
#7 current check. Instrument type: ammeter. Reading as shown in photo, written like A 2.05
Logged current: A 6
